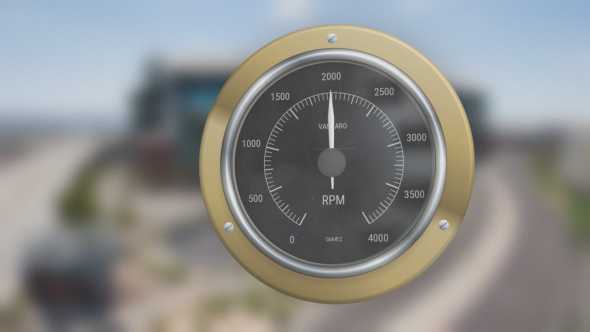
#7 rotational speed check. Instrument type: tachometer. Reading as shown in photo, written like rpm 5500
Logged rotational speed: rpm 2000
